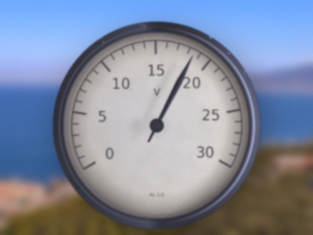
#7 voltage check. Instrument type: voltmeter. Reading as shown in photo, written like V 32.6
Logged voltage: V 18.5
